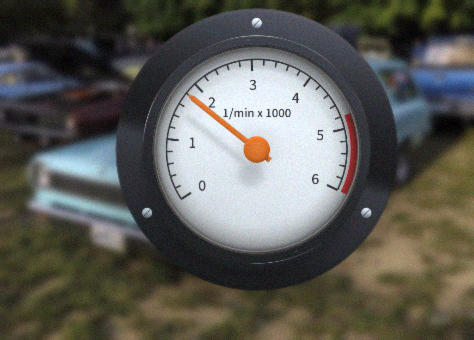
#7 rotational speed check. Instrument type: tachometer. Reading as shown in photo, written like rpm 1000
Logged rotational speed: rpm 1800
